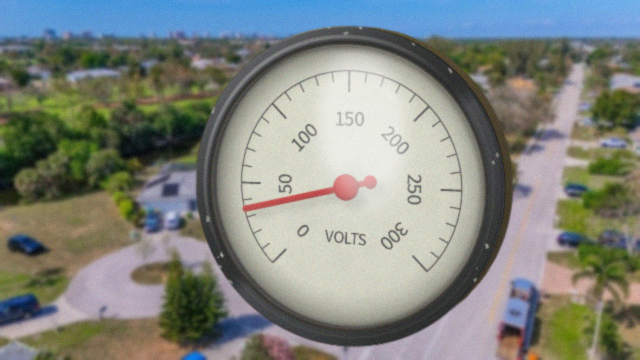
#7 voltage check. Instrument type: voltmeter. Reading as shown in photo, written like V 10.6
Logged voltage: V 35
